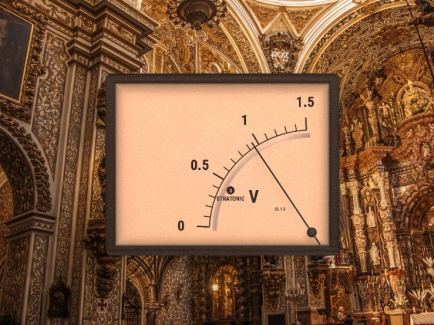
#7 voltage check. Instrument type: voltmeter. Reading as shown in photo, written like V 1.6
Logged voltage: V 0.95
